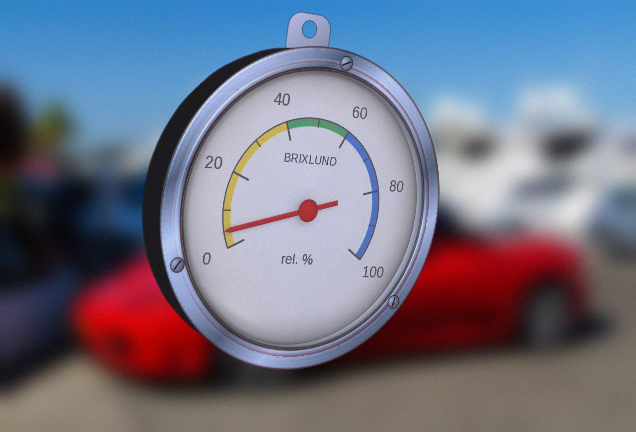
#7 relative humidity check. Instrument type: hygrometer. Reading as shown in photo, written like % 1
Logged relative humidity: % 5
